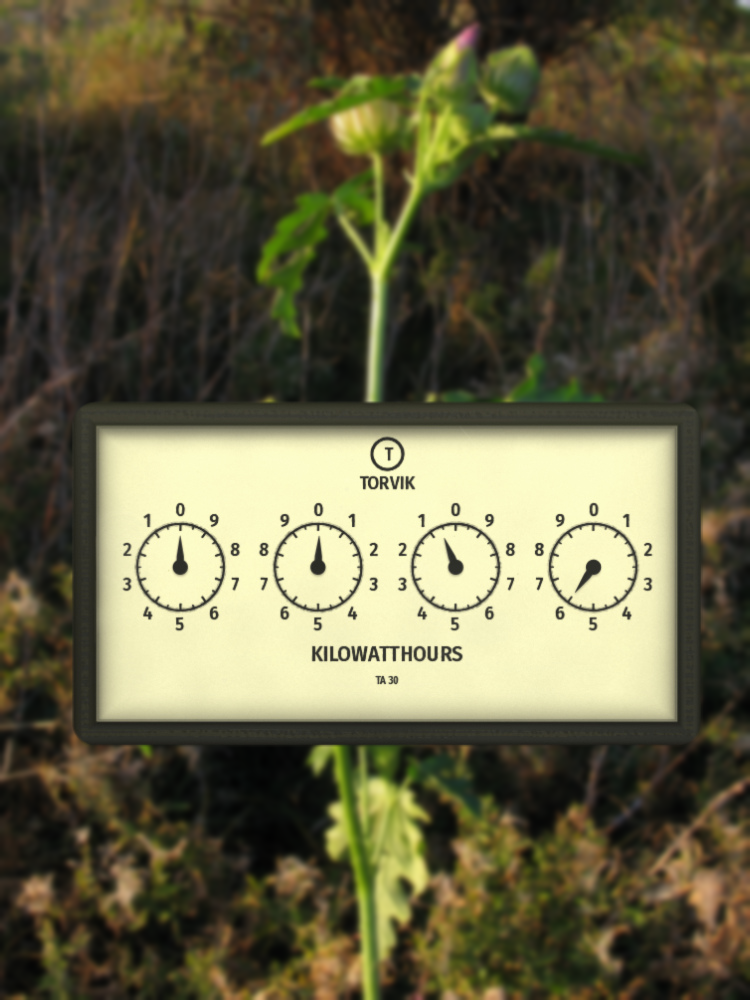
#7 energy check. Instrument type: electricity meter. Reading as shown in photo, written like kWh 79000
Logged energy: kWh 6
